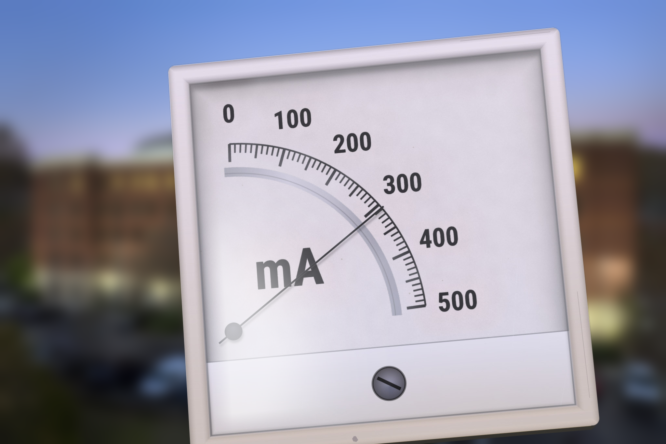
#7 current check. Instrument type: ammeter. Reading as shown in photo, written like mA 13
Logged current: mA 310
